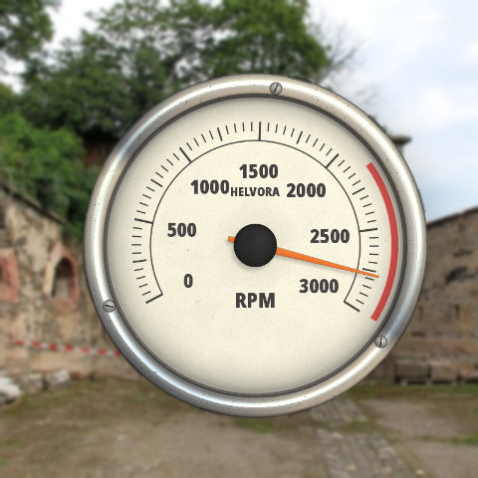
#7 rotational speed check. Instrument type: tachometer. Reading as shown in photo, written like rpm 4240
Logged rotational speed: rpm 2775
